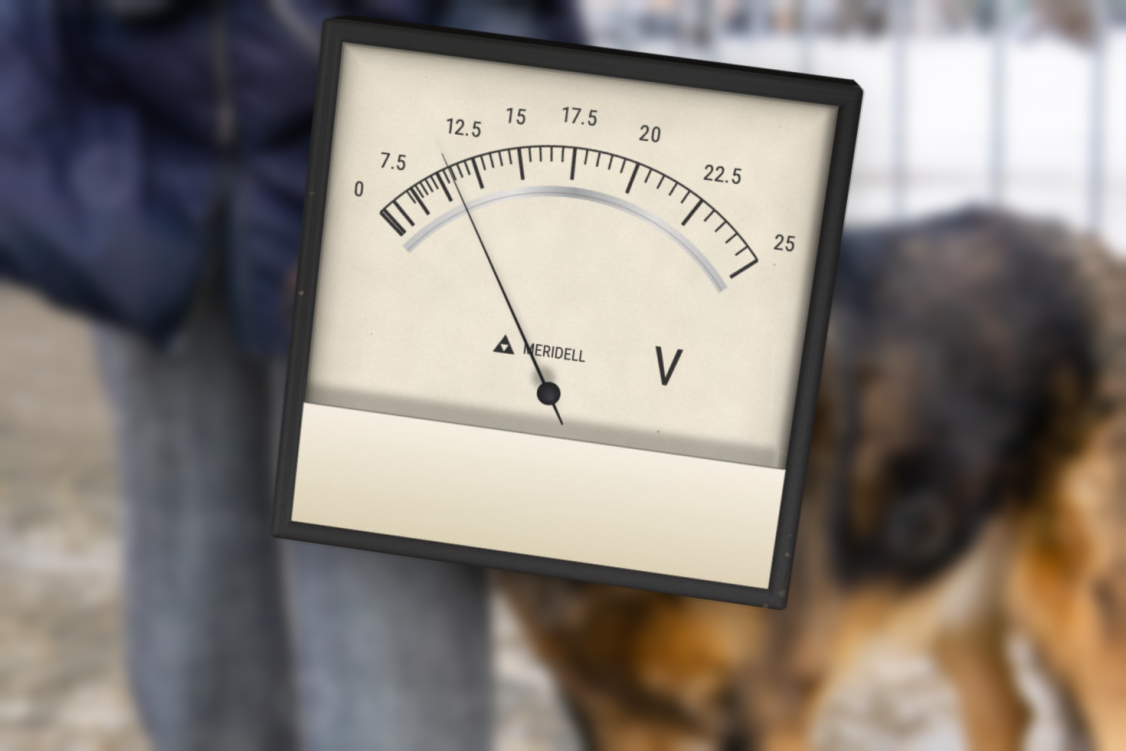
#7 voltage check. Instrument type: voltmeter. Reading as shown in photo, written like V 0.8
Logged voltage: V 11
